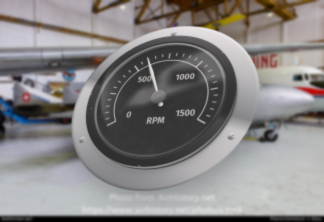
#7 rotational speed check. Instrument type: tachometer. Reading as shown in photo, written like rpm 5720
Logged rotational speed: rpm 600
